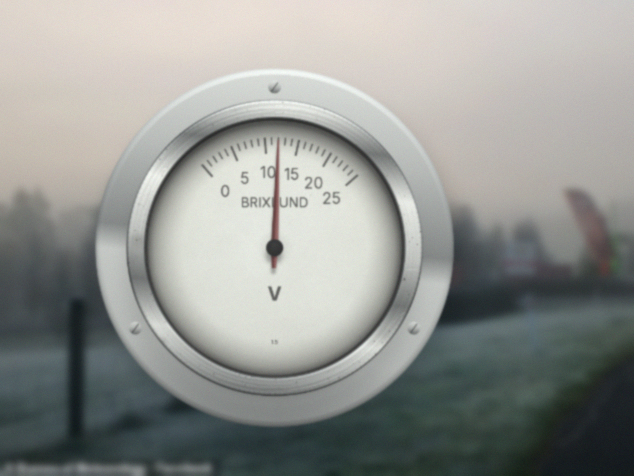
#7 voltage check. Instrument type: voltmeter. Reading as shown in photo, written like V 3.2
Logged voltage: V 12
